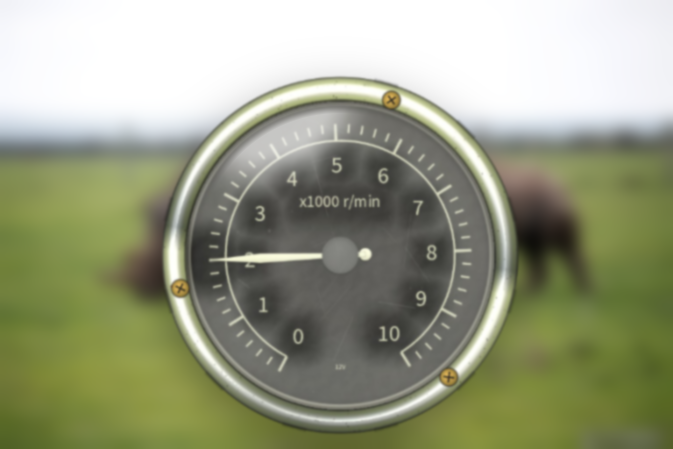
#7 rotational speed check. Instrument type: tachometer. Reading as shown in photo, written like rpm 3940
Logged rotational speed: rpm 2000
